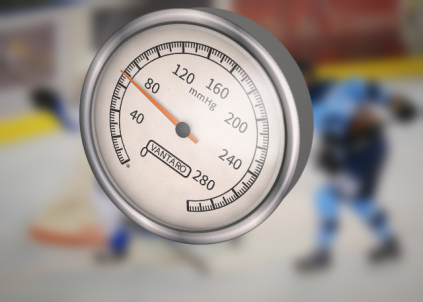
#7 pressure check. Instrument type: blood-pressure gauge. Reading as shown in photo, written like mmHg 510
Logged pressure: mmHg 70
